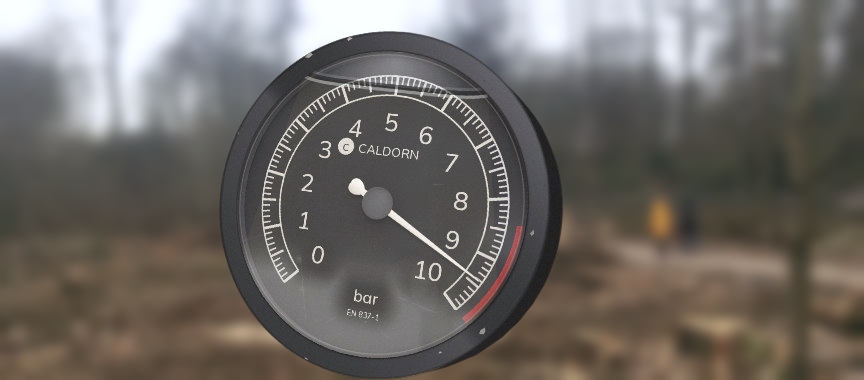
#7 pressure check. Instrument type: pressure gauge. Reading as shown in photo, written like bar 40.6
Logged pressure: bar 9.4
